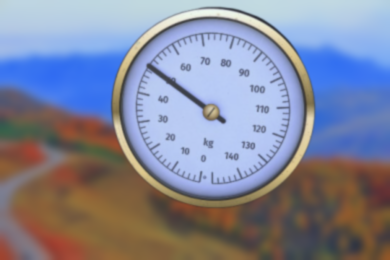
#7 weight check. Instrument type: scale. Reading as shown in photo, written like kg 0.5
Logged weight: kg 50
